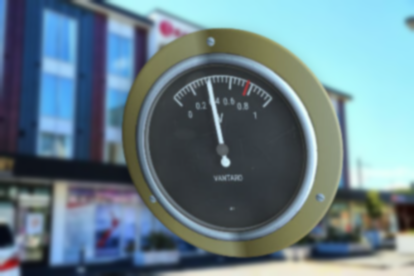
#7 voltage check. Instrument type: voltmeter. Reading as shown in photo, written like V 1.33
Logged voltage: V 0.4
